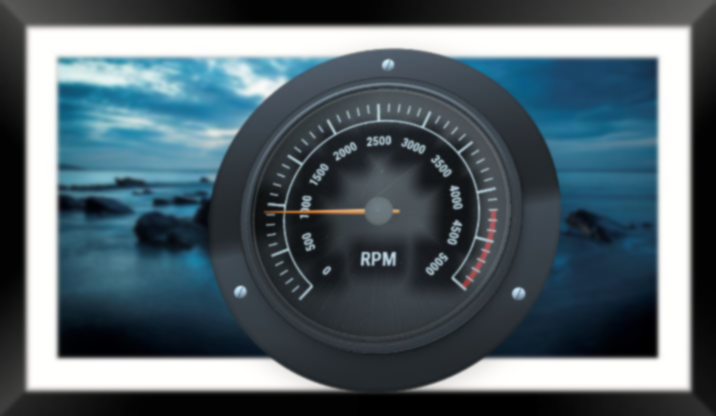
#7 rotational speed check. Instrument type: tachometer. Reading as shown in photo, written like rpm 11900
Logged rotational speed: rpm 900
